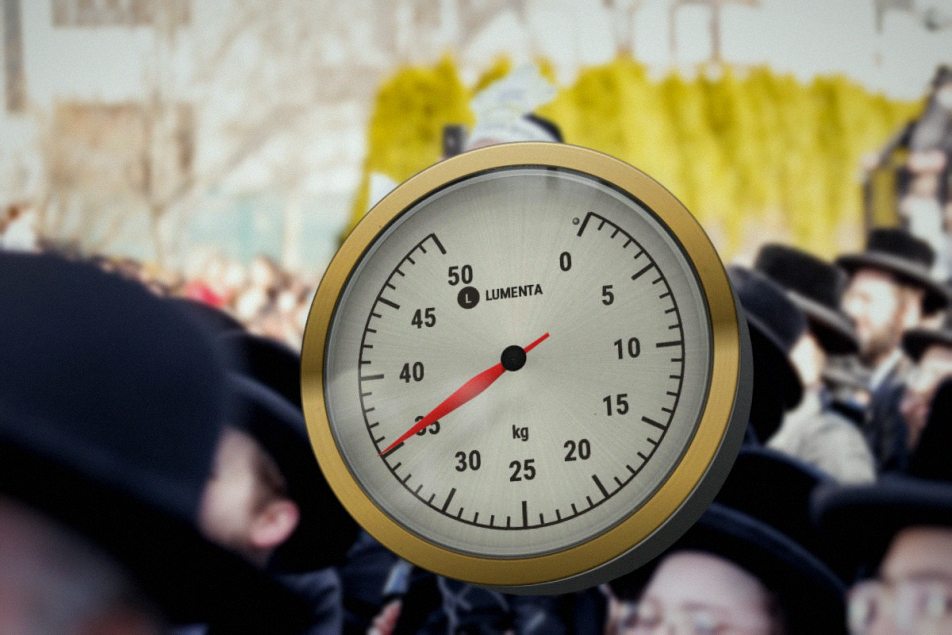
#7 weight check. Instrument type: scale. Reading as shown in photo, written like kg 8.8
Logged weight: kg 35
